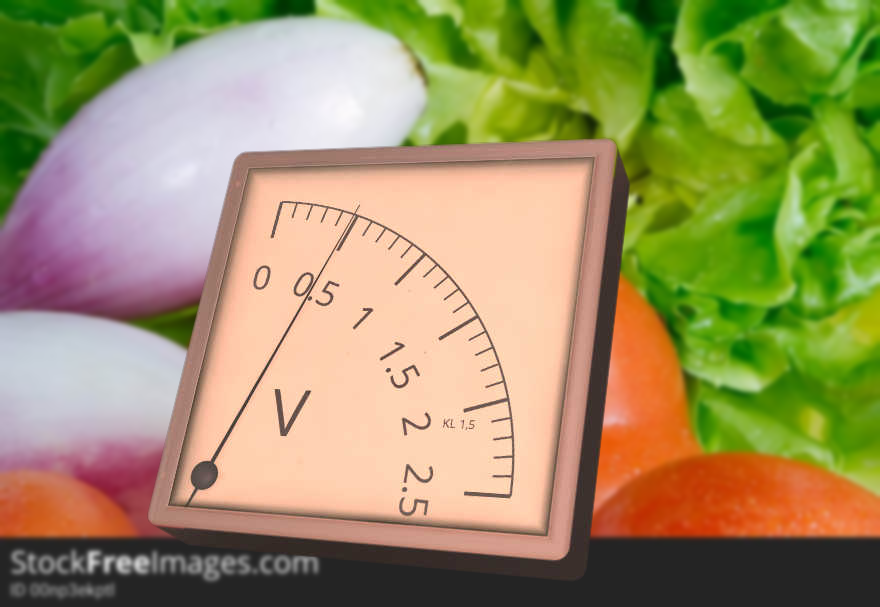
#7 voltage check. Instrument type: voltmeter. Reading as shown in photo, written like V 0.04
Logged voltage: V 0.5
